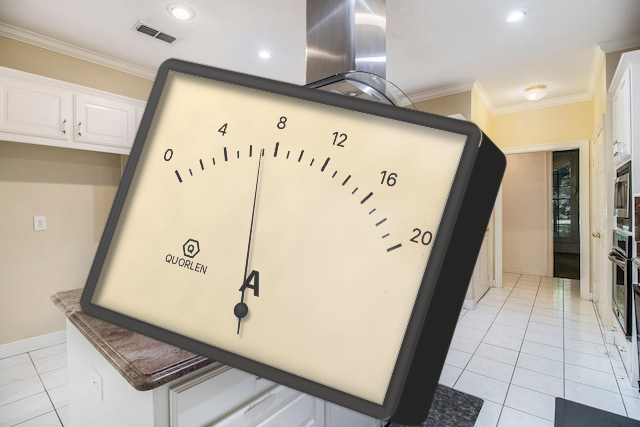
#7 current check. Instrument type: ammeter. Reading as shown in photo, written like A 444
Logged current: A 7
